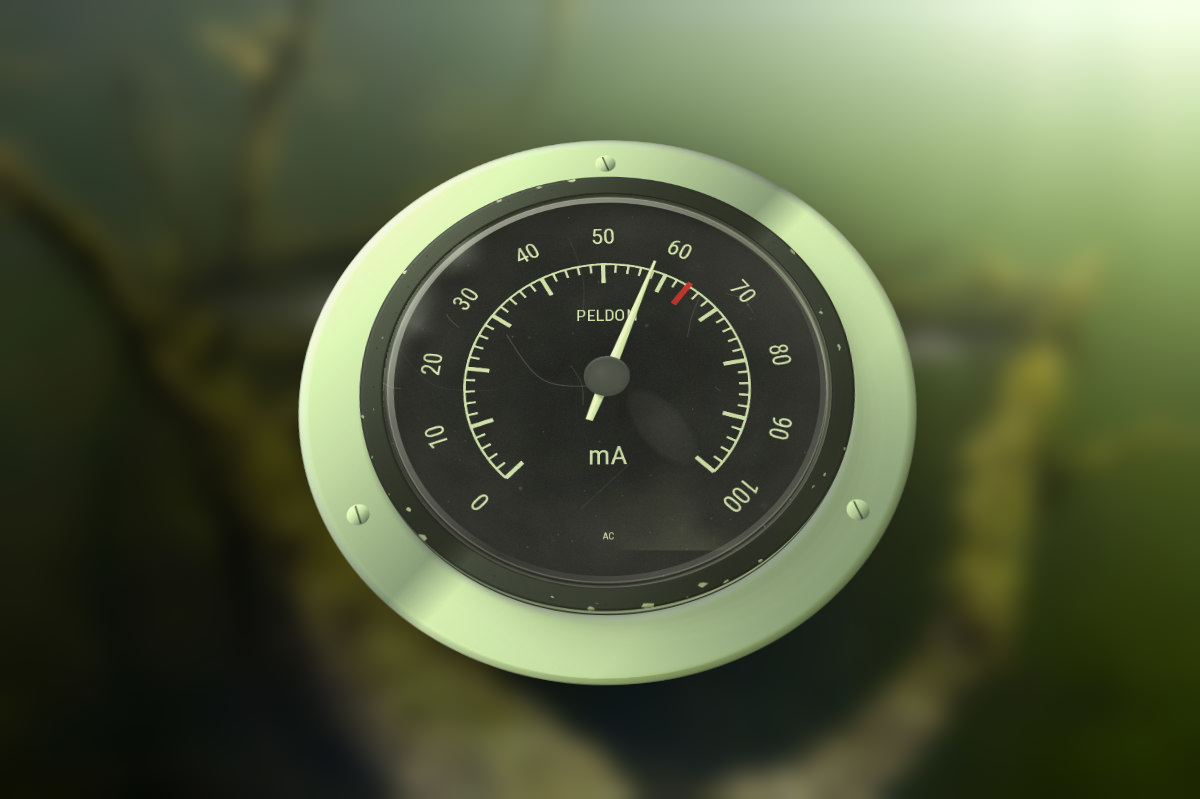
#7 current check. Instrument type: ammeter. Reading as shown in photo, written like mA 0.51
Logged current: mA 58
